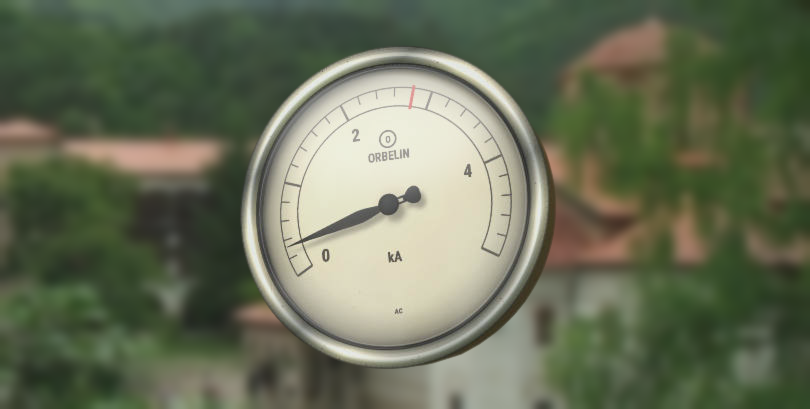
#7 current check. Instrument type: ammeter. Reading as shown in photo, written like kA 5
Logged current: kA 0.3
